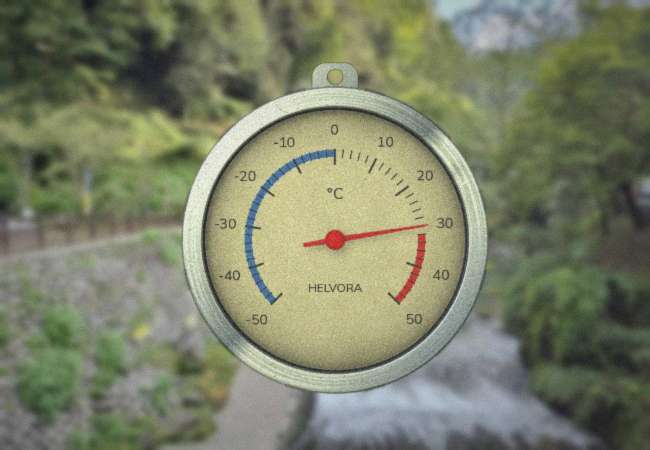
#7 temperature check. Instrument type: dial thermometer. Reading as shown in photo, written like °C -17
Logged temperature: °C 30
